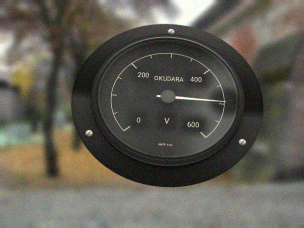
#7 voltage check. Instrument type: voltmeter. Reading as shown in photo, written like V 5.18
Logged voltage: V 500
